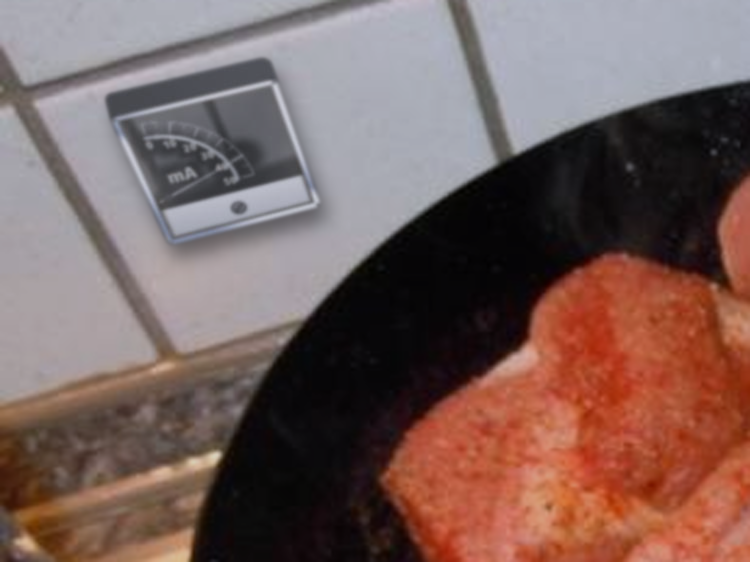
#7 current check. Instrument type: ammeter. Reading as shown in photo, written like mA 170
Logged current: mA 40
